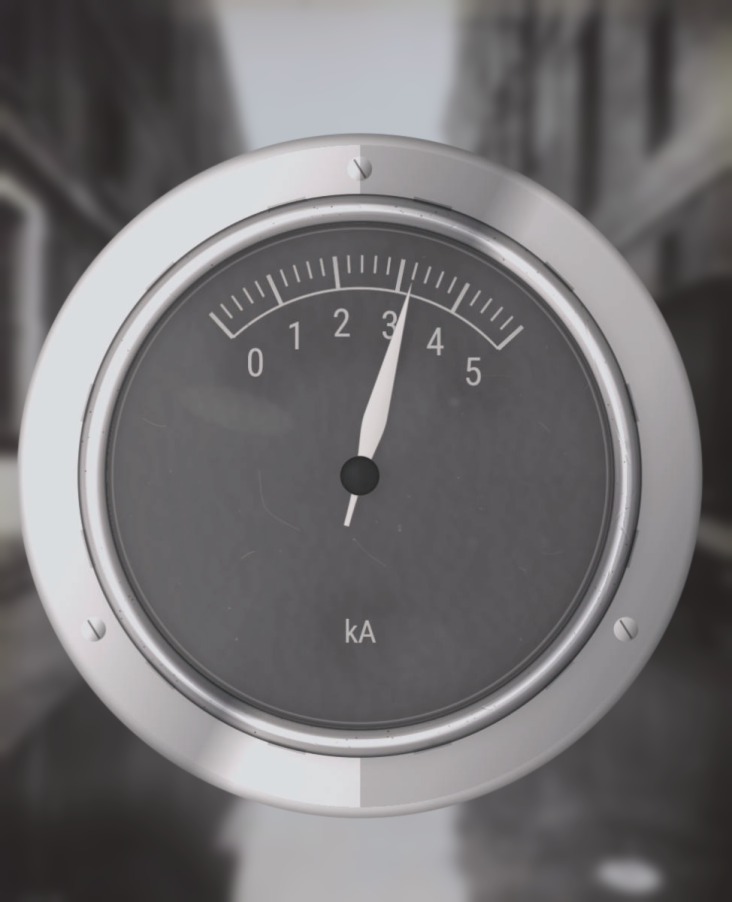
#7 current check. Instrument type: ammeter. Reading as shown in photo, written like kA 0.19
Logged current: kA 3.2
